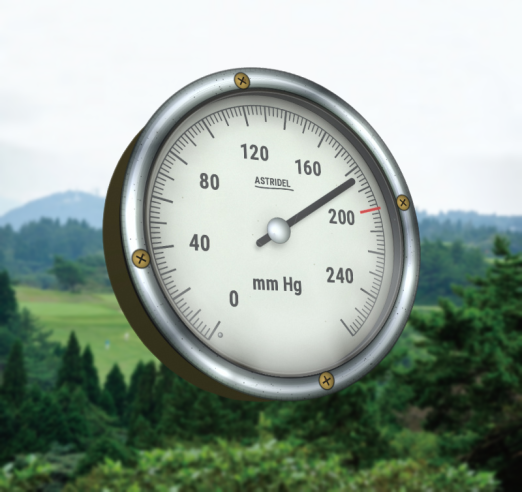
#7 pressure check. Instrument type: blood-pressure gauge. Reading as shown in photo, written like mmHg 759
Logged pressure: mmHg 184
